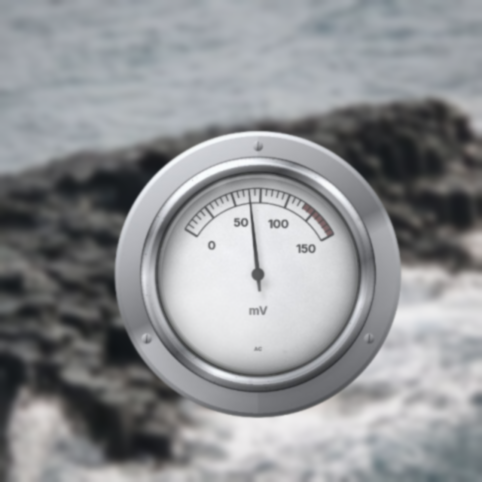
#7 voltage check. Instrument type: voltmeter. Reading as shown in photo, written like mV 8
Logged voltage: mV 65
